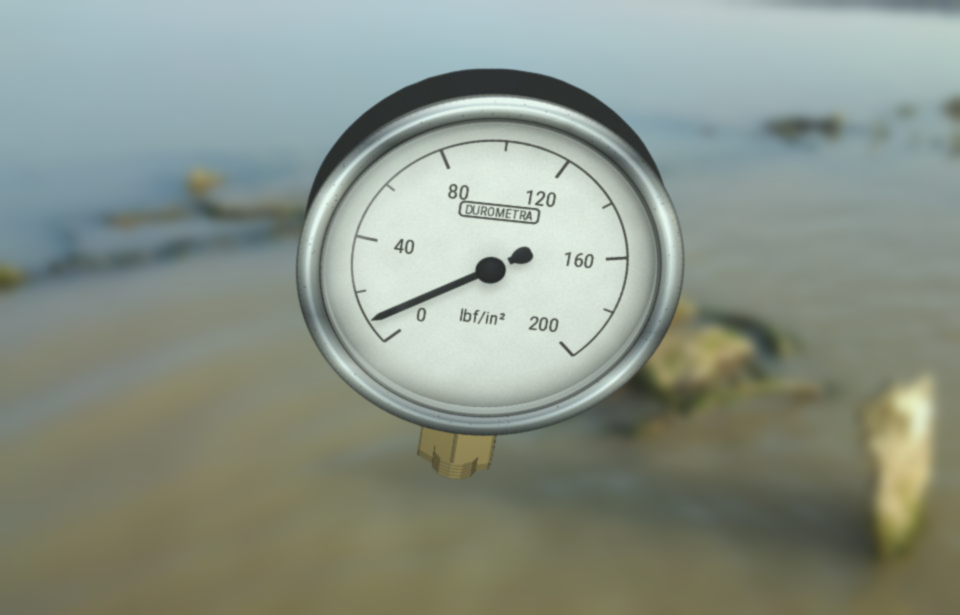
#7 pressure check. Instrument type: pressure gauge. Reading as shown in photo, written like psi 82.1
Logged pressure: psi 10
